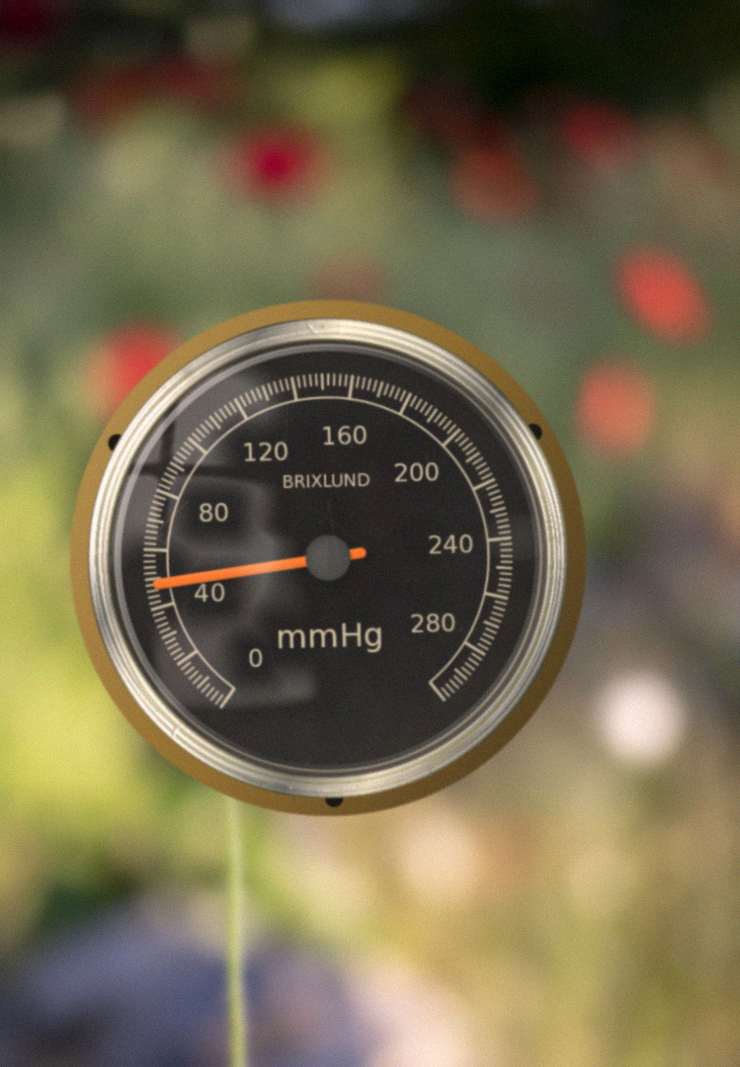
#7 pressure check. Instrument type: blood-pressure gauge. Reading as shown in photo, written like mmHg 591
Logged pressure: mmHg 48
